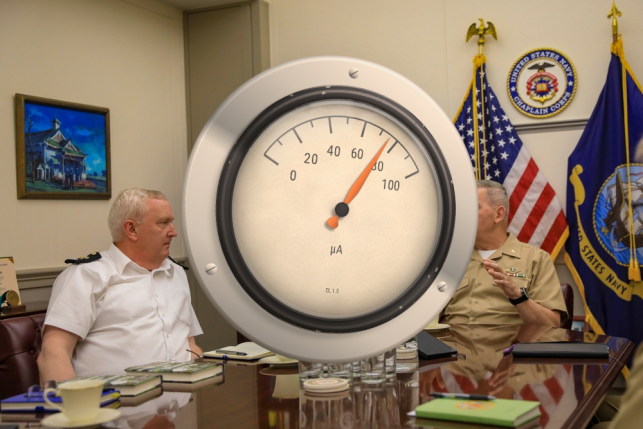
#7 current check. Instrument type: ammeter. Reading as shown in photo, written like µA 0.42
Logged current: µA 75
